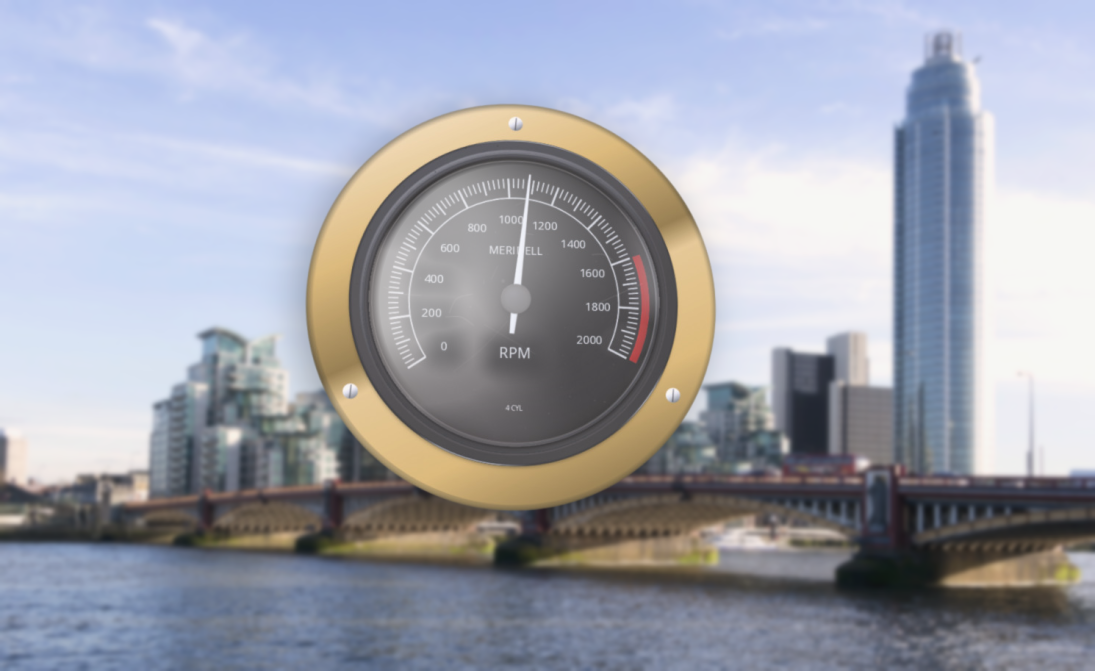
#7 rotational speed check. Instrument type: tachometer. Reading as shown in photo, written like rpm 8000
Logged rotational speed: rpm 1080
